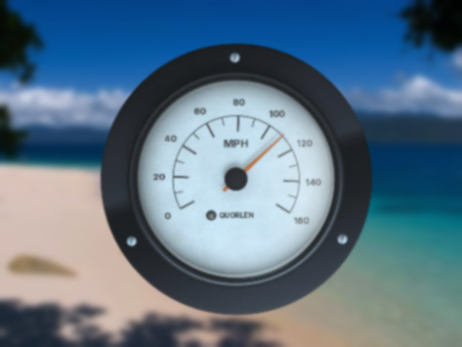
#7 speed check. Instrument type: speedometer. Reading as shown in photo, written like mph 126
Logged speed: mph 110
